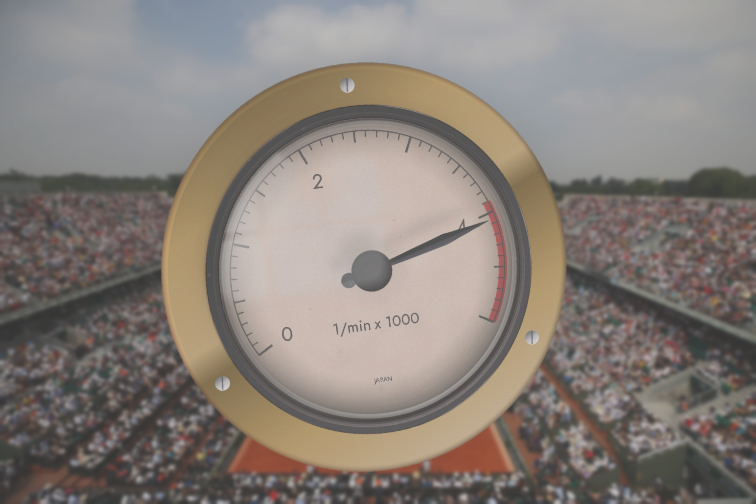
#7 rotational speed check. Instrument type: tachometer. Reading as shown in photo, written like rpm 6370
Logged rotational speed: rpm 4050
